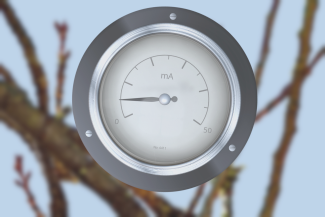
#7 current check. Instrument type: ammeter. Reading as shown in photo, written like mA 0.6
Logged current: mA 5
